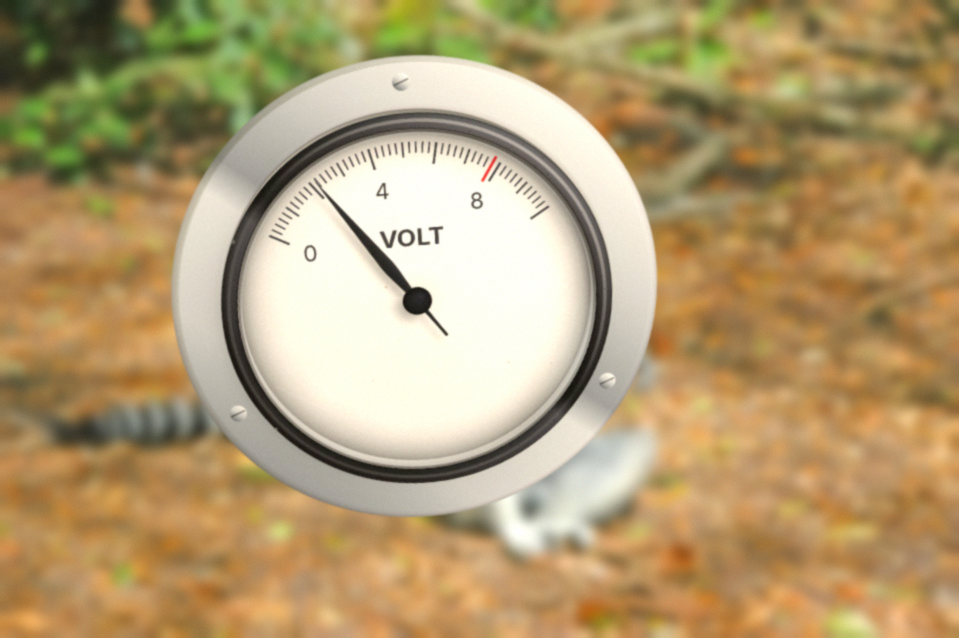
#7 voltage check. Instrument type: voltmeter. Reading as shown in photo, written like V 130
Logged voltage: V 2.2
